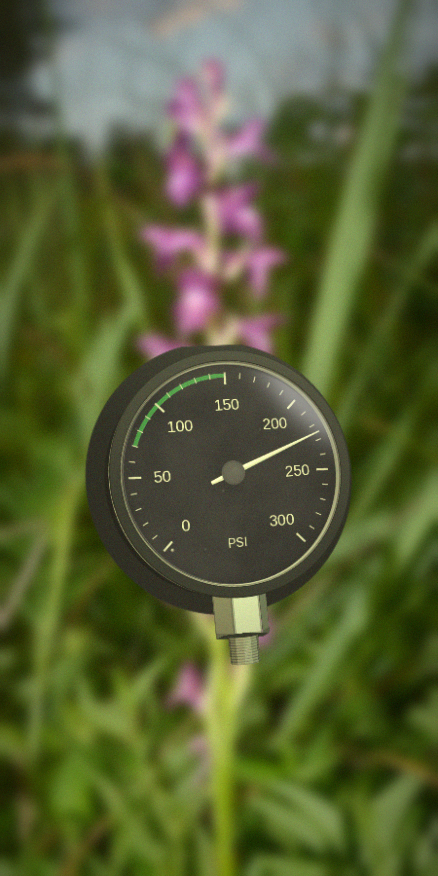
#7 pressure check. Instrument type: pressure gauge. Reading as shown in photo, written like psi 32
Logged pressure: psi 225
